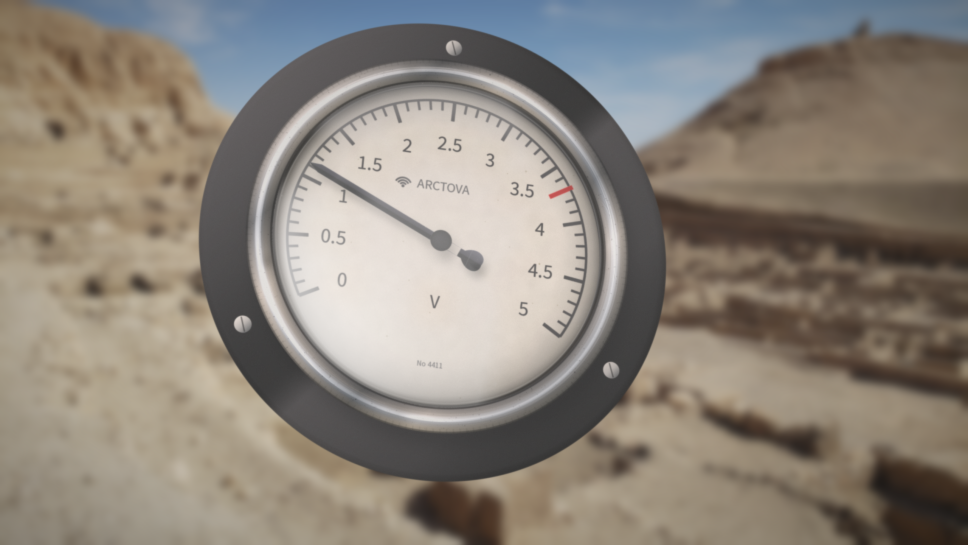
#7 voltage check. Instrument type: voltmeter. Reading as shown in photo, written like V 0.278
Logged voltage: V 1.1
